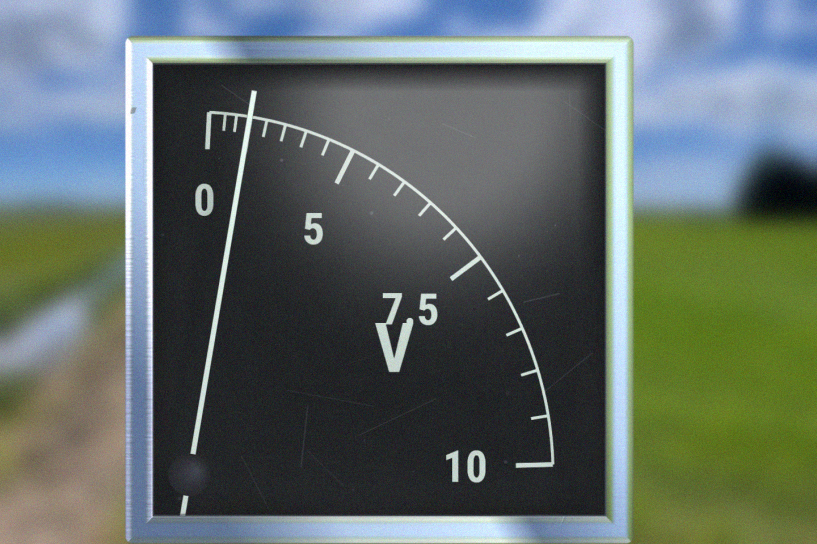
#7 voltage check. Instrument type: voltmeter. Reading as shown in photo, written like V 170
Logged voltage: V 2.5
